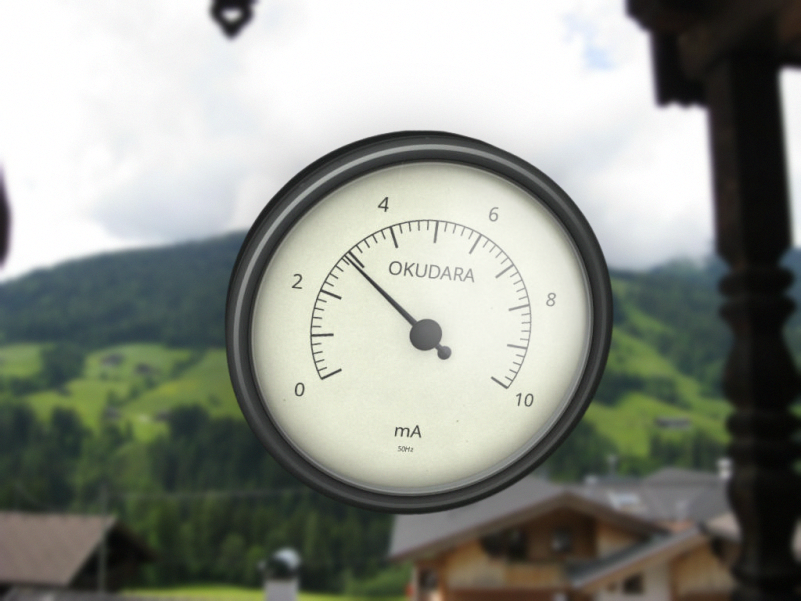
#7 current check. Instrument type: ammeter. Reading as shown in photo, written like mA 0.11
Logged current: mA 2.9
